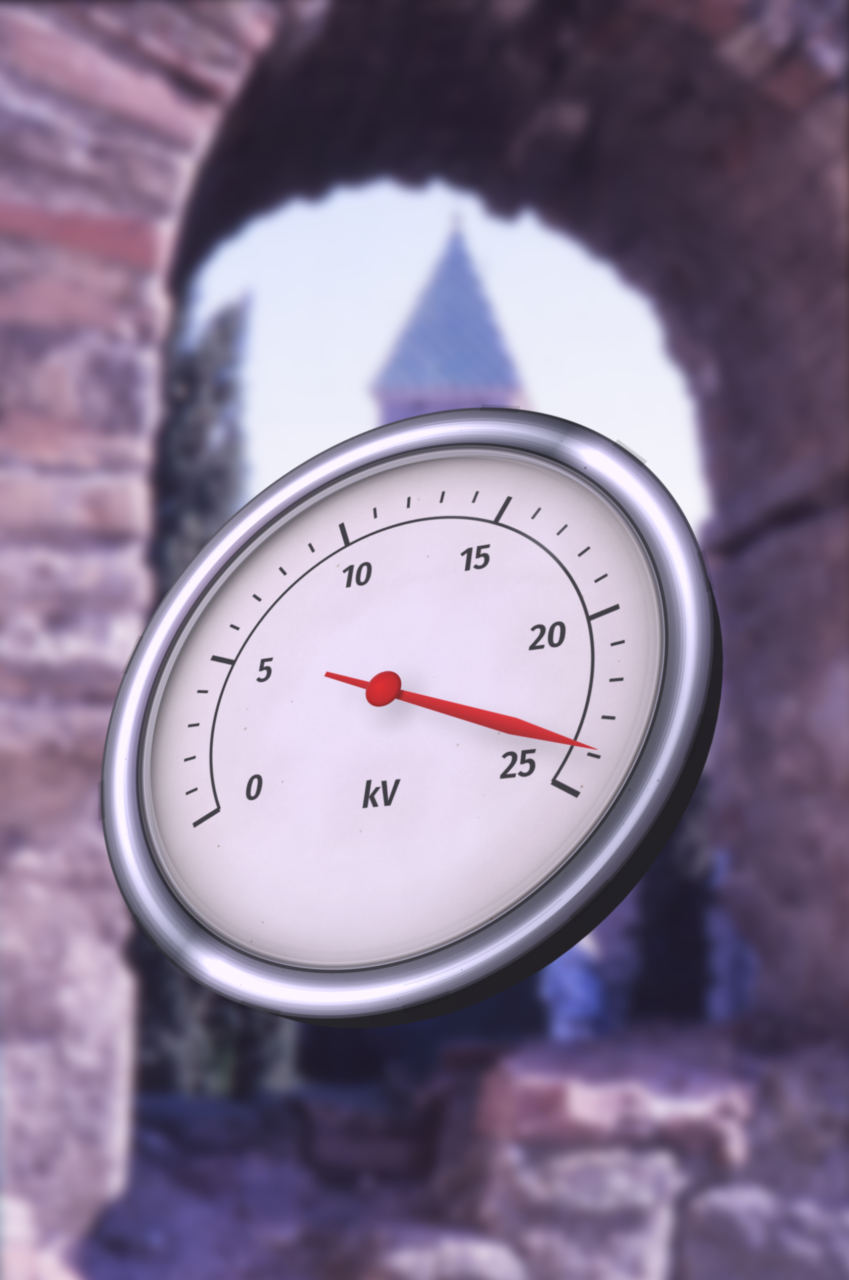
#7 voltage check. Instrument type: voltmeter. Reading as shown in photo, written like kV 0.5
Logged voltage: kV 24
